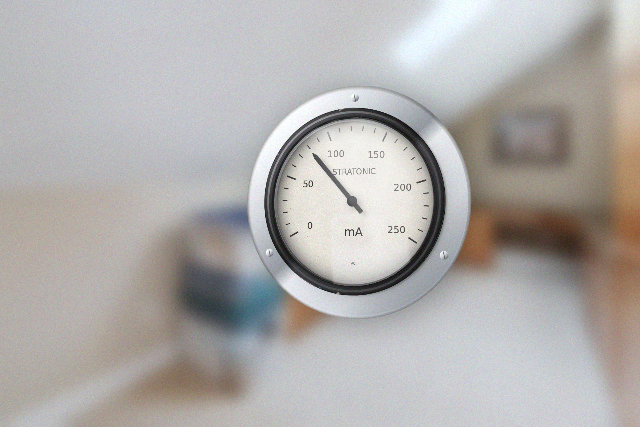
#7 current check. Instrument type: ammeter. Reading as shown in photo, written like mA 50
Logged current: mA 80
